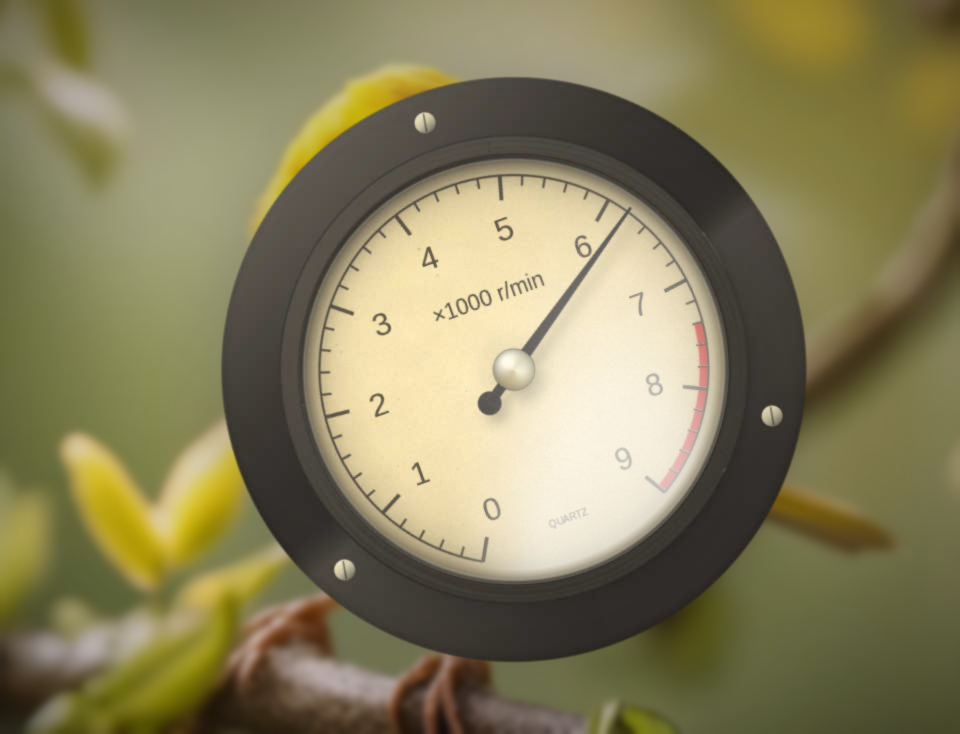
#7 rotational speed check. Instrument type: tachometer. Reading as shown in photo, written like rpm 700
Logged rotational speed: rpm 6200
